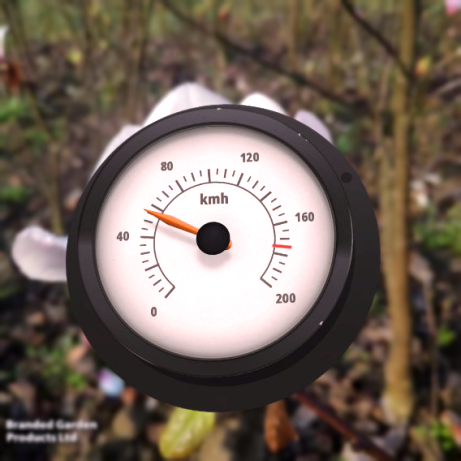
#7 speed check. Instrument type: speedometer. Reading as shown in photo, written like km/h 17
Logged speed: km/h 55
